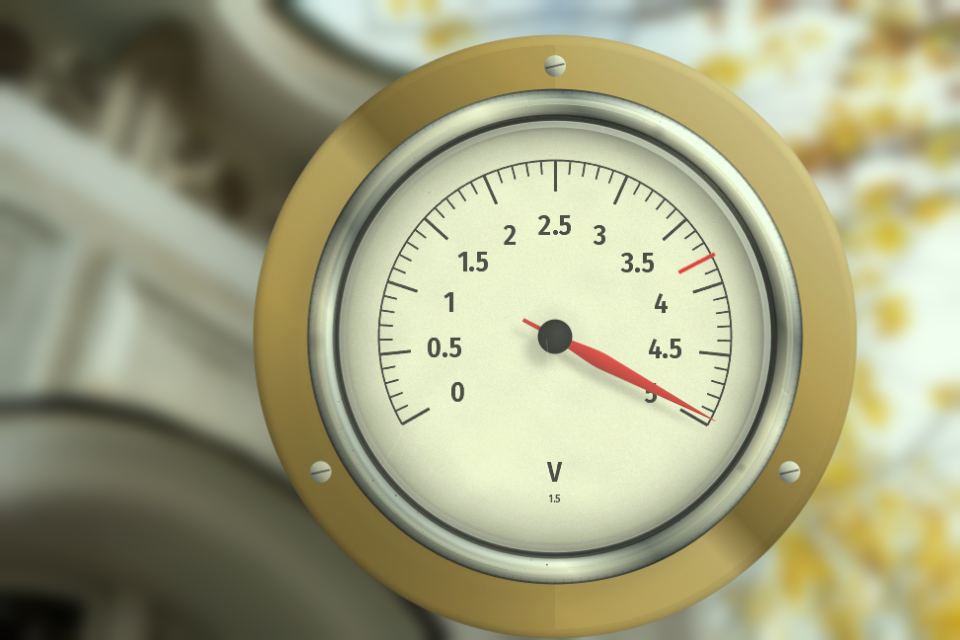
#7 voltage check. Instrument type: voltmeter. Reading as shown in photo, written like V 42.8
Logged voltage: V 4.95
